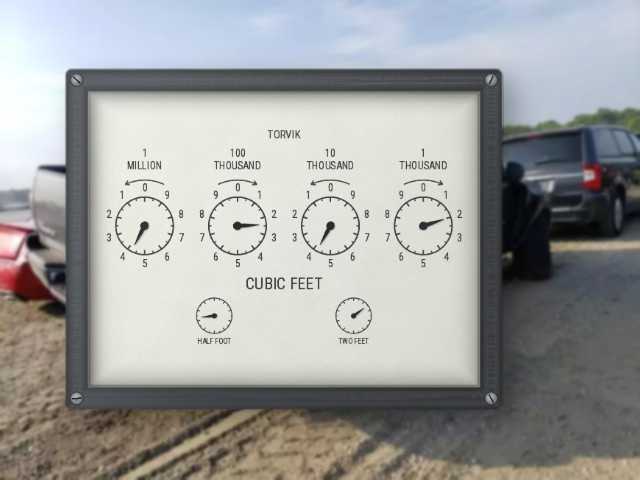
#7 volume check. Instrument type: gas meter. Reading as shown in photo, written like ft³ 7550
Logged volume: ft³ 424200
